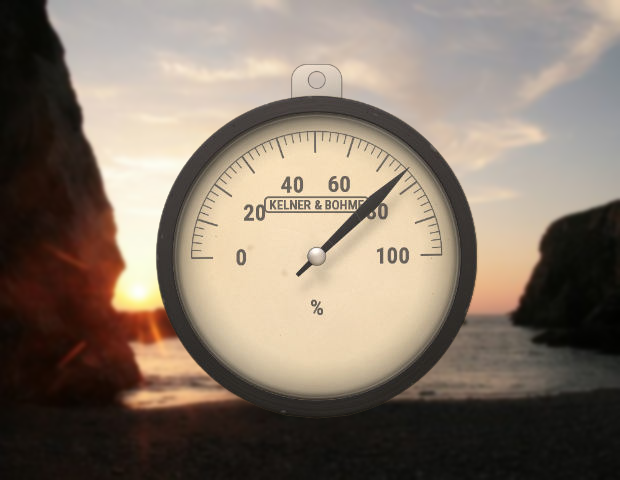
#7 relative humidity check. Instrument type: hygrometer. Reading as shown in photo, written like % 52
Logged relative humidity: % 76
